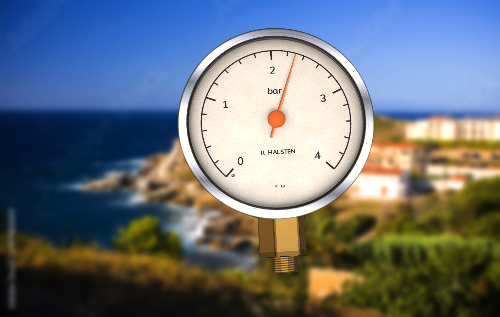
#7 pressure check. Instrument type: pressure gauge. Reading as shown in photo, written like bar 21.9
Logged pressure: bar 2.3
